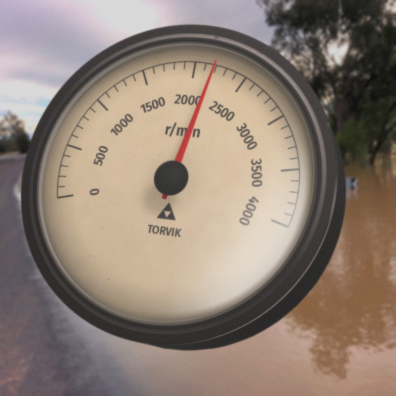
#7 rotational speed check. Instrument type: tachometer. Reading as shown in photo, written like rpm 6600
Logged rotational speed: rpm 2200
